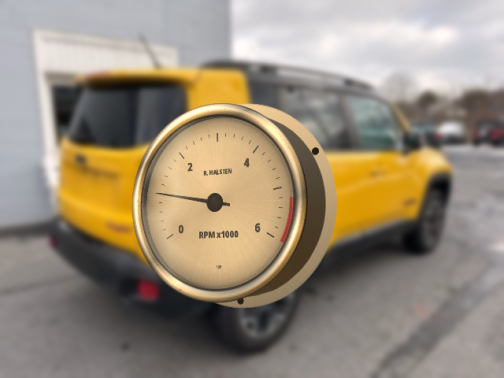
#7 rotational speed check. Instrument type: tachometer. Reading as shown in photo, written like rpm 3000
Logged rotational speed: rpm 1000
